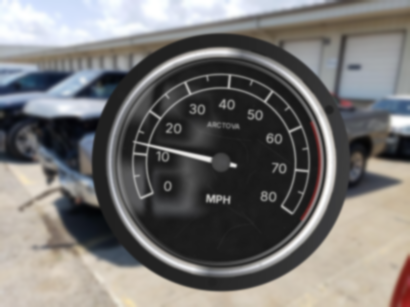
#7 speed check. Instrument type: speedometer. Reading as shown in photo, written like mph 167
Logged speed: mph 12.5
